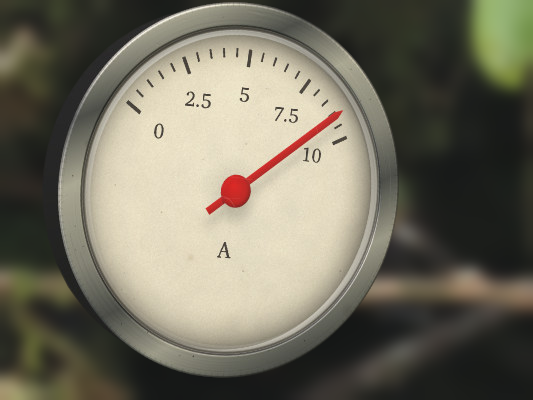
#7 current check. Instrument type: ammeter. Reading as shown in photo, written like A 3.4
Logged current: A 9
